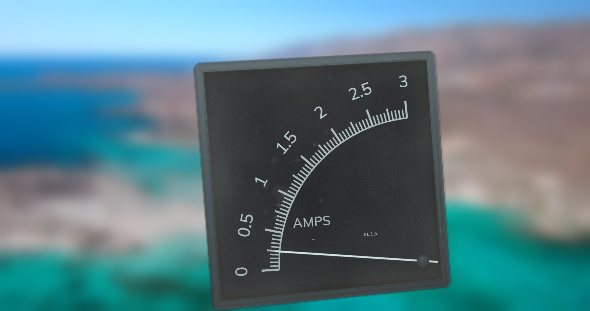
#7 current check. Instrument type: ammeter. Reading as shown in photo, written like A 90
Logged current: A 0.25
